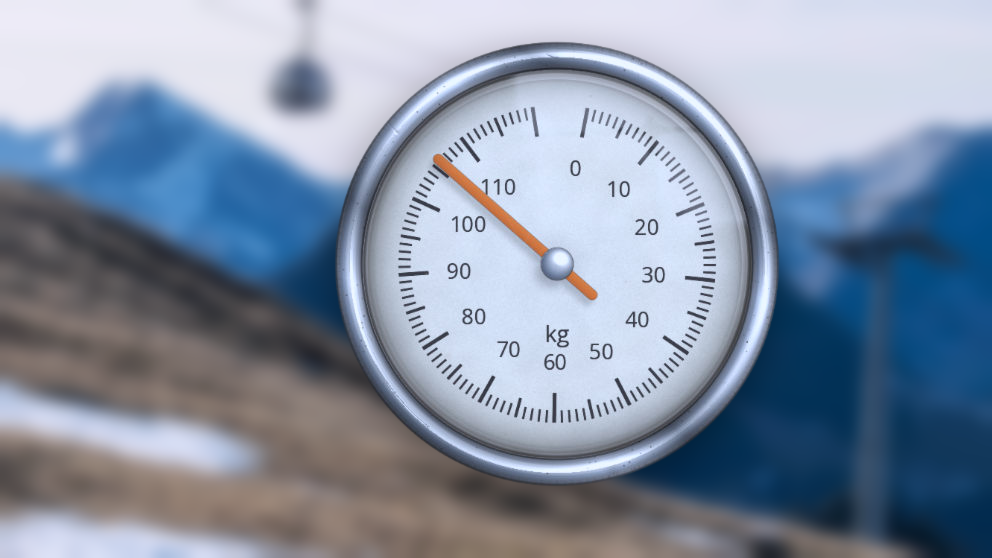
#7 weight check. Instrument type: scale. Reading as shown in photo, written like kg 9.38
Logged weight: kg 106
